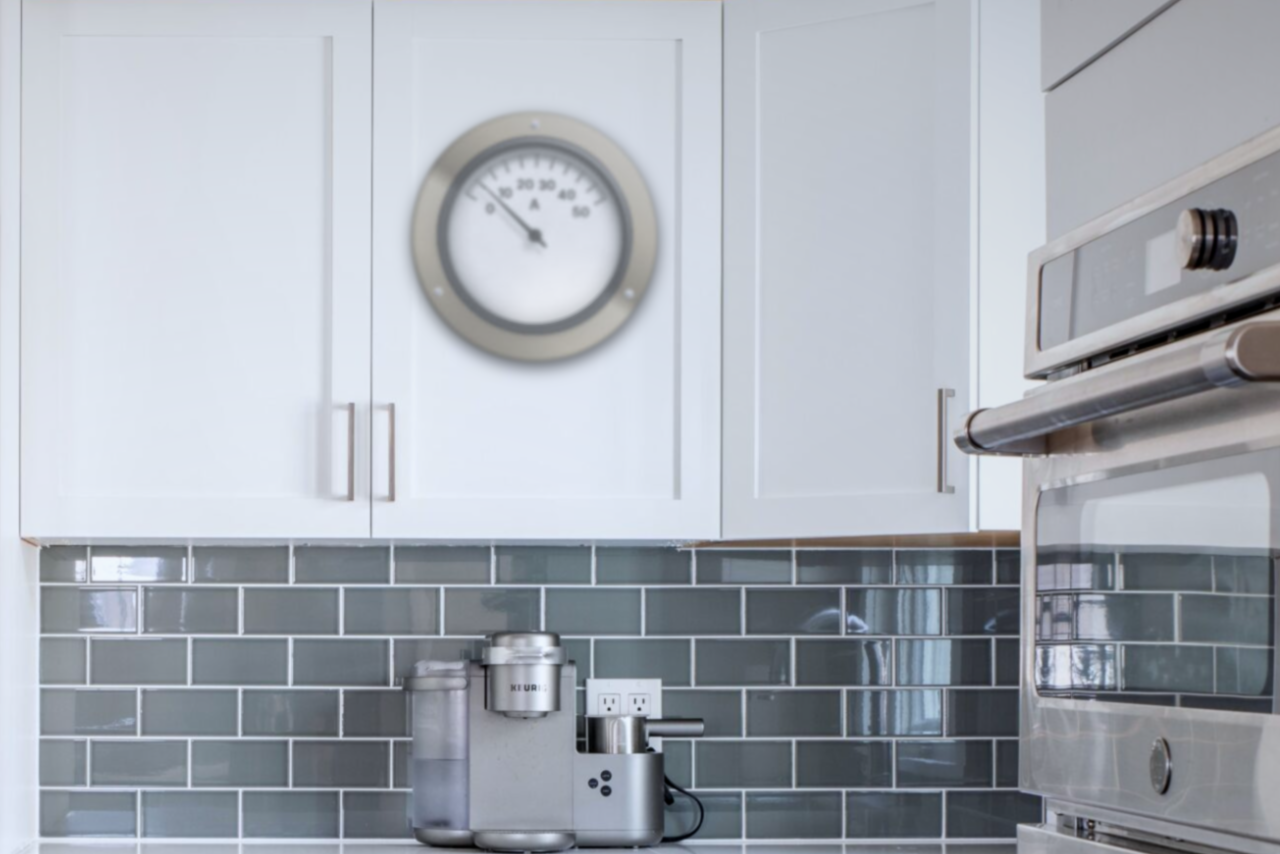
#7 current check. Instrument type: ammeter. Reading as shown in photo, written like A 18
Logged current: A 5
